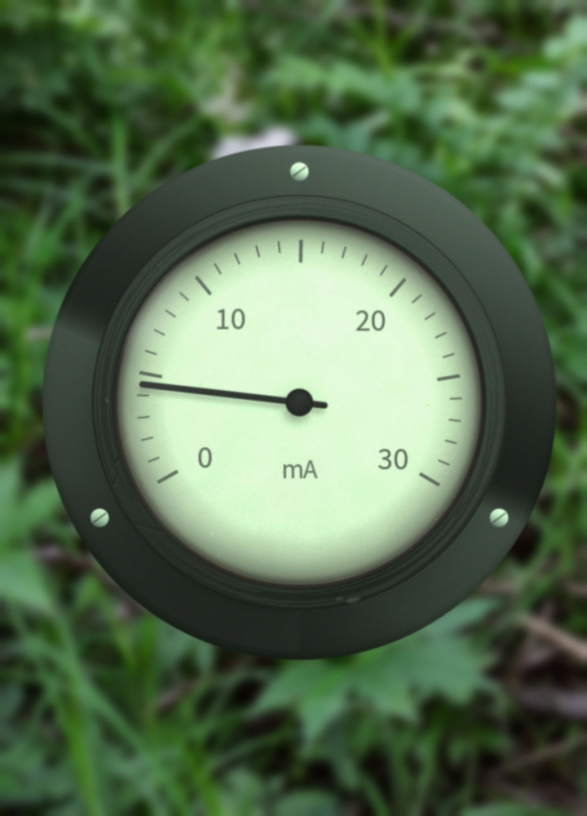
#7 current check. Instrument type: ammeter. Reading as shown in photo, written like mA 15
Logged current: mA 4.5
